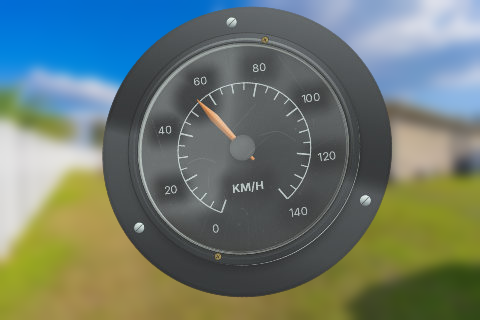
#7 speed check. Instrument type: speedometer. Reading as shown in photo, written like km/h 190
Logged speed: km/h 55
